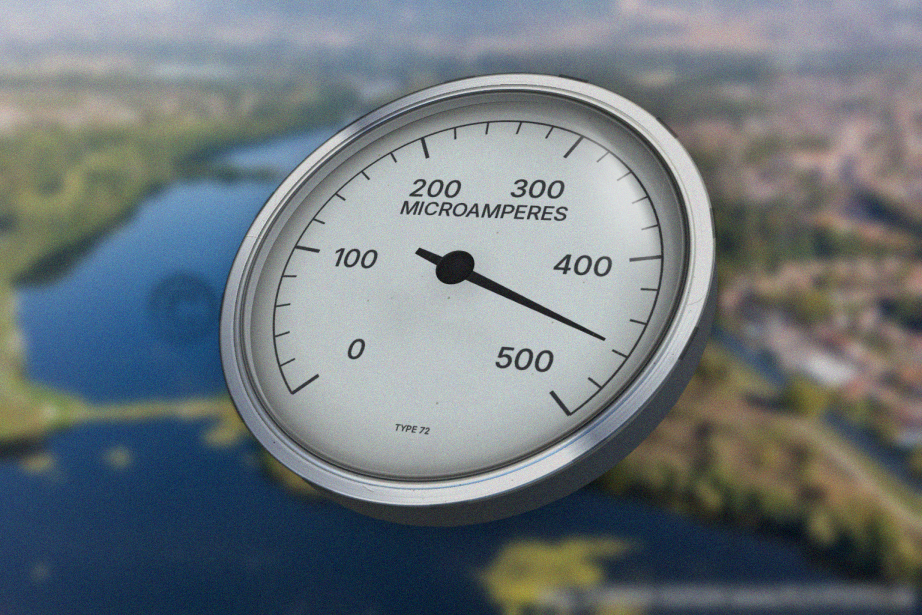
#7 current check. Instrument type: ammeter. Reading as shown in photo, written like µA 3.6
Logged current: µA 460
